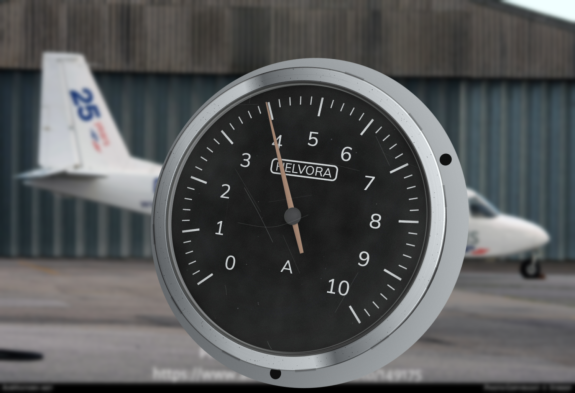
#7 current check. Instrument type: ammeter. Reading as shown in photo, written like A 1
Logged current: A 4
